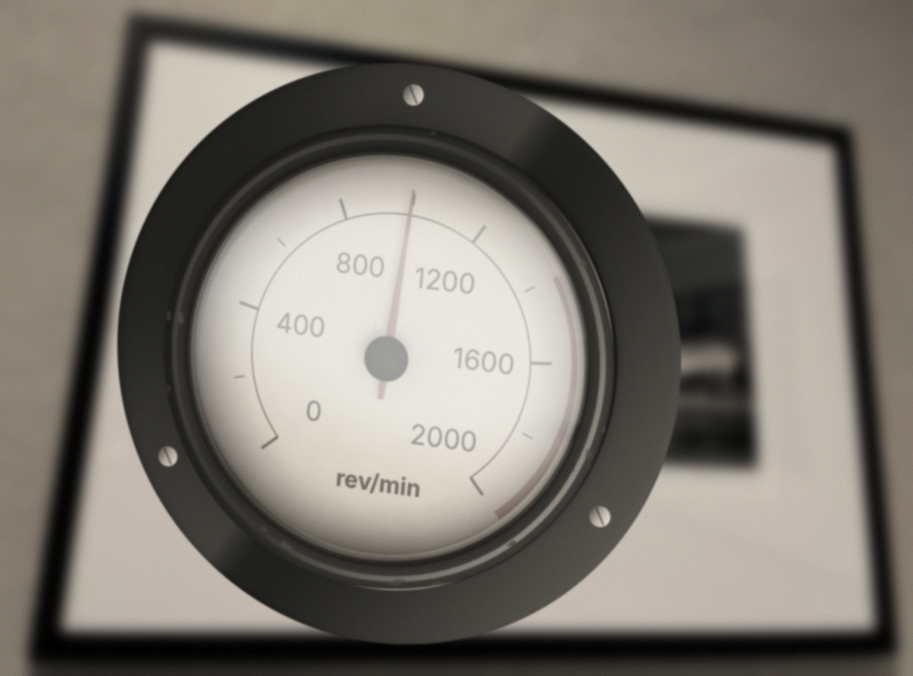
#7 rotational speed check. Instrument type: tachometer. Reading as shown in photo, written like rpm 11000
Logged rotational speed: rpm 1000
